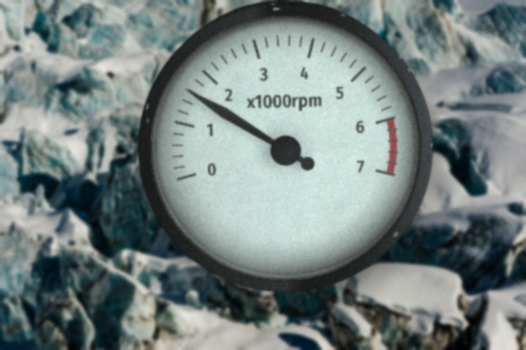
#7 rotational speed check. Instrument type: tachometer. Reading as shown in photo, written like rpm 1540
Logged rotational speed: rpm 1600
